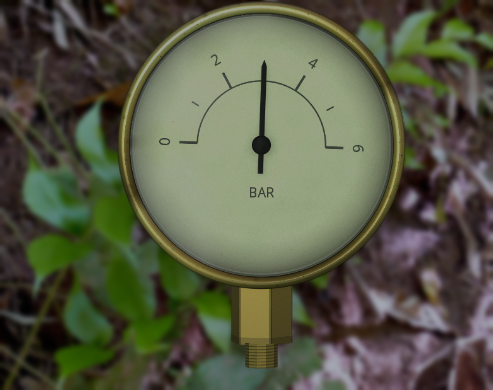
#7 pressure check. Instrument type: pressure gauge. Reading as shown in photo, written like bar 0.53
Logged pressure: bar 3
